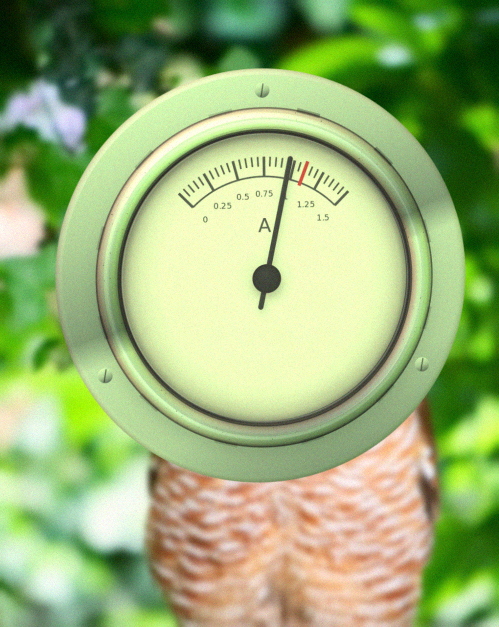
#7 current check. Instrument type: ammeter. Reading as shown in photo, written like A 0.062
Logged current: A 0.95
